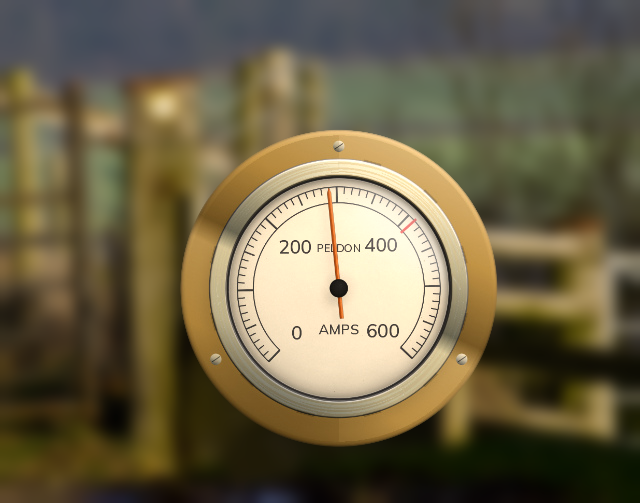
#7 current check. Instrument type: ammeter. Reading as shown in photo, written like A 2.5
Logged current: A 290
